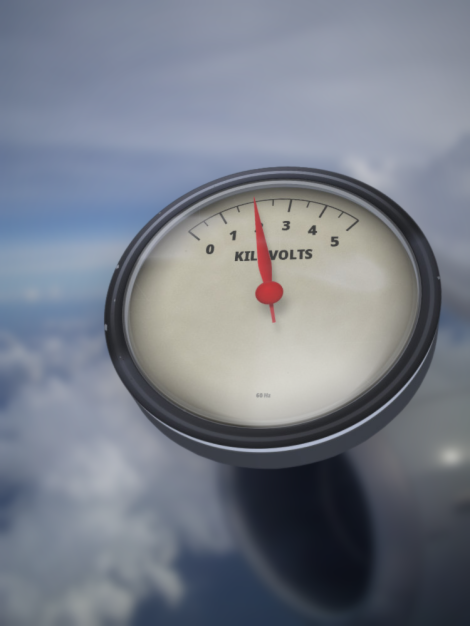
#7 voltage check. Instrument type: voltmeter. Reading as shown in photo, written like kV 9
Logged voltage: kV 2
